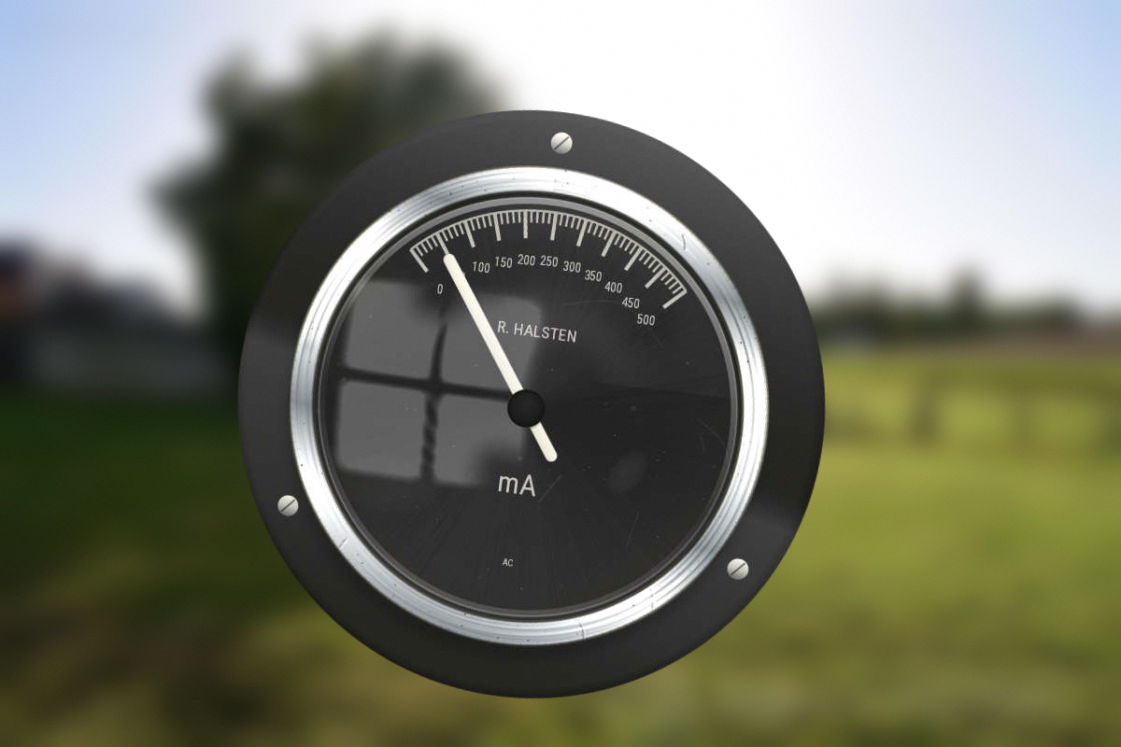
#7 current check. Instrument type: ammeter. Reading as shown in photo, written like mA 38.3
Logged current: mA 50
